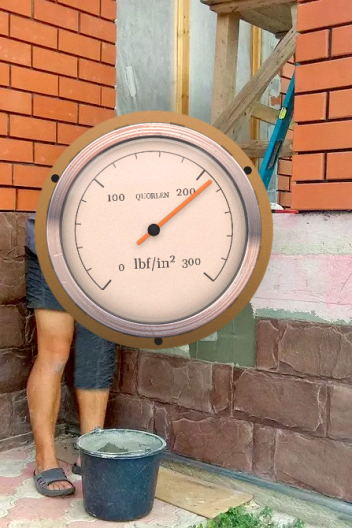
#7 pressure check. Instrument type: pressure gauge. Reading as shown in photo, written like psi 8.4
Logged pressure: psi 210
